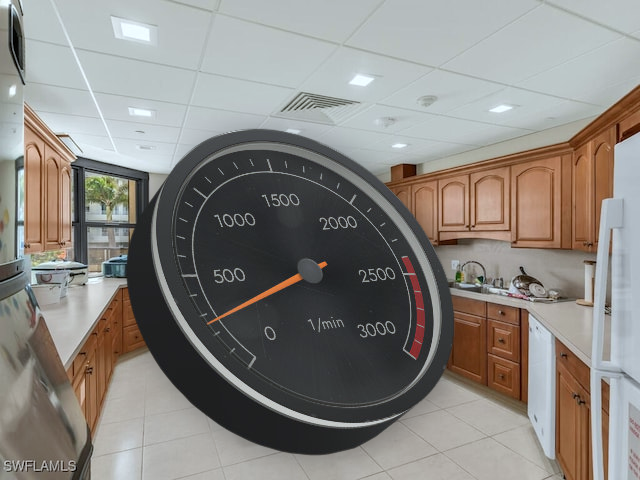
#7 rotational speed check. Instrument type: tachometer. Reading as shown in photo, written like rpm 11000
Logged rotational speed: rpm 250
